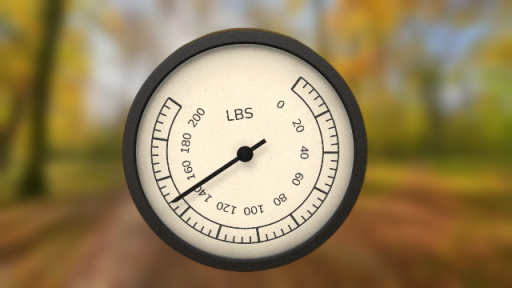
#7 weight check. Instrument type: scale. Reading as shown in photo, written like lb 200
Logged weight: lb 148
